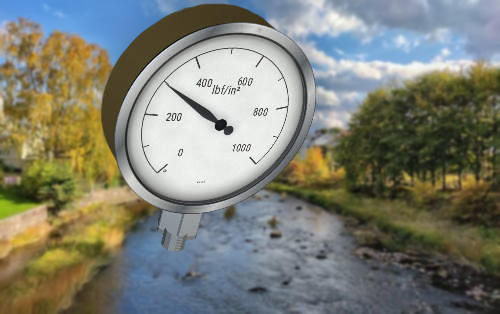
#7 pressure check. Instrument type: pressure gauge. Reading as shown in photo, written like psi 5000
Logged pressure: psi 300
